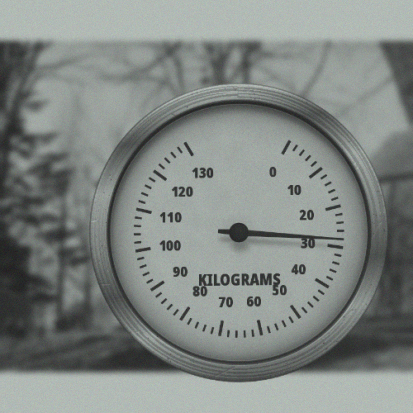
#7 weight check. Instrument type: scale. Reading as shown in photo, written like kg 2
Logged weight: kg 28
